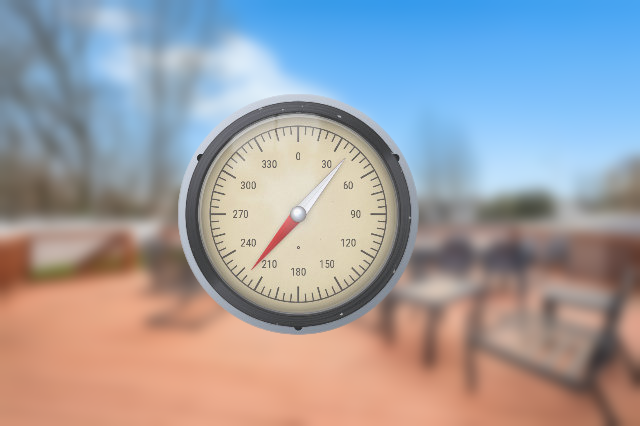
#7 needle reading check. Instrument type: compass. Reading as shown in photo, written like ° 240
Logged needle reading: ° 220
